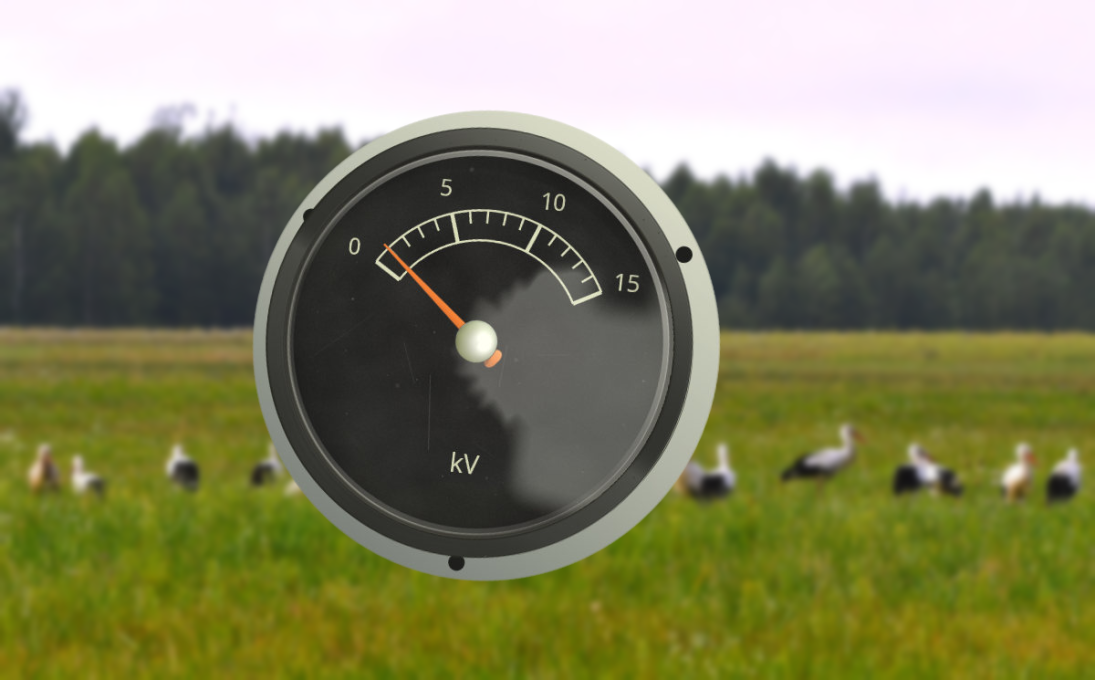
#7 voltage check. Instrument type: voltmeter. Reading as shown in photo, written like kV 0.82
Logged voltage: kV 1
